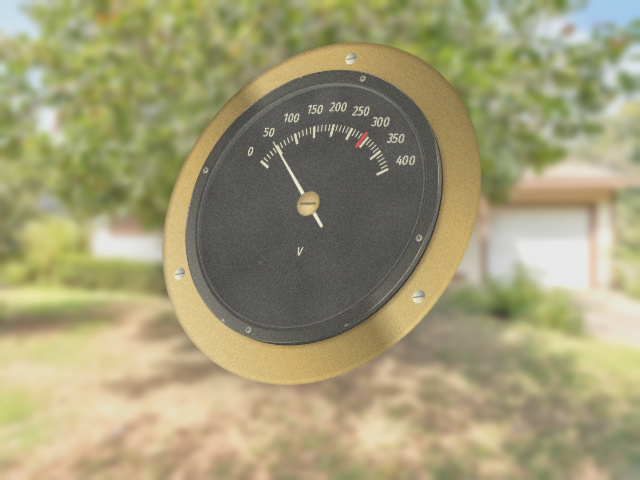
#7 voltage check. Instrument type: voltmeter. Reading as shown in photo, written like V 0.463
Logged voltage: V 50
